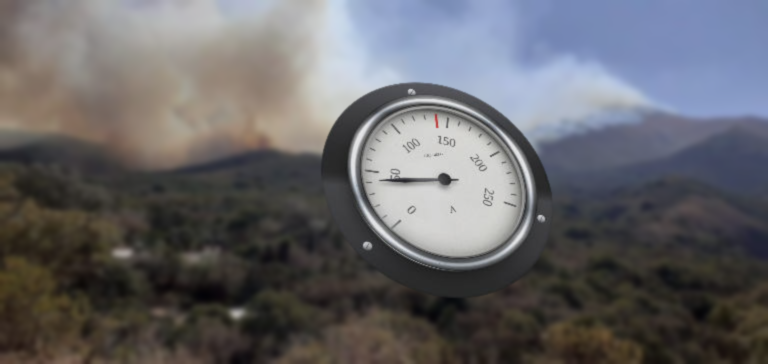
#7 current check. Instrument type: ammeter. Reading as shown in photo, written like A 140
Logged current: A 40
